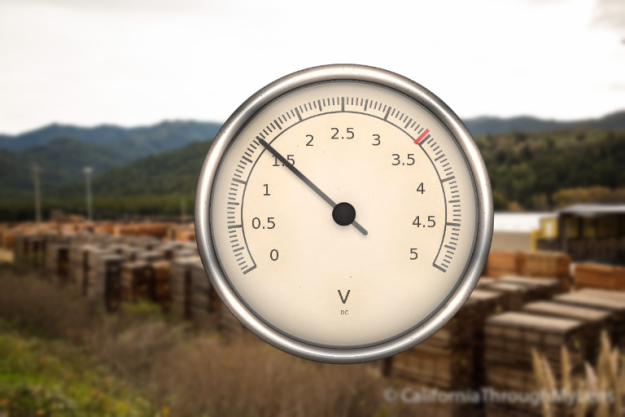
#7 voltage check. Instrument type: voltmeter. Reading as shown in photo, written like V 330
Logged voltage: V 1.5
